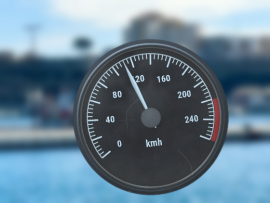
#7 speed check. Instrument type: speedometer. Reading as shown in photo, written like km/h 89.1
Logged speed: km/h 112
